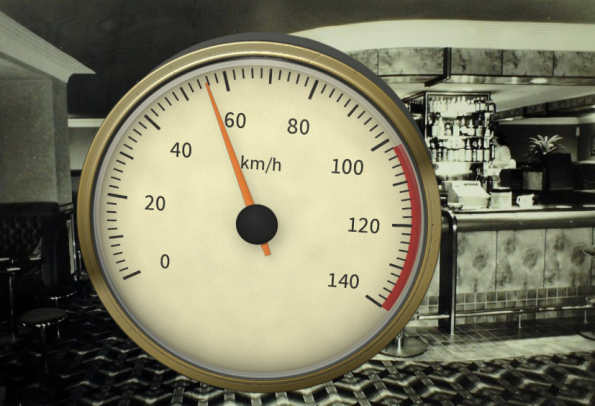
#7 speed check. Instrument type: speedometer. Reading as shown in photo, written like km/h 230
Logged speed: km/h 56
